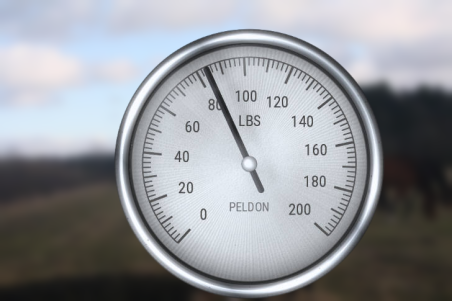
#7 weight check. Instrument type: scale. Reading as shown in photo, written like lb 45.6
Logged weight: lb 84
